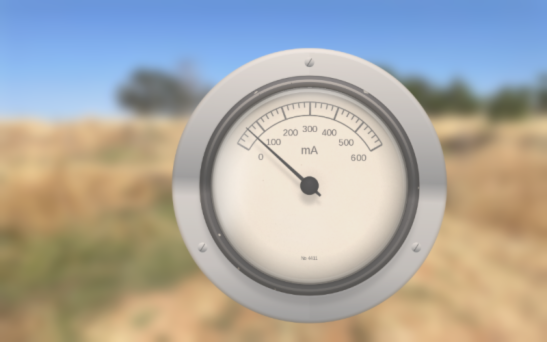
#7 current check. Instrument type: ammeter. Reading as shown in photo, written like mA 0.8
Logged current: mA 60
